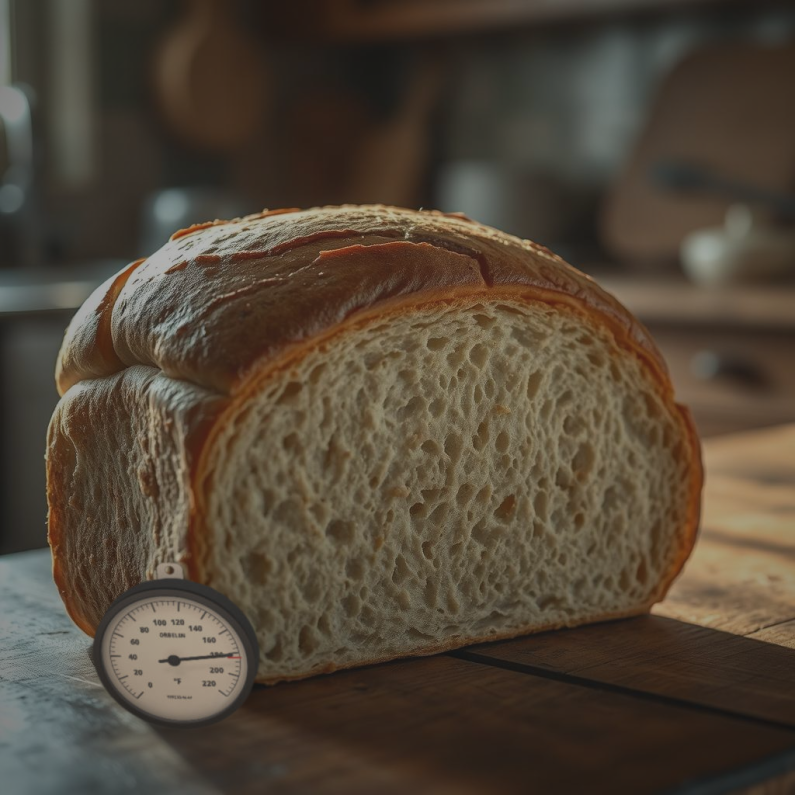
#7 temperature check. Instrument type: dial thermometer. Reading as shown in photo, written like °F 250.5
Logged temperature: °F 180
